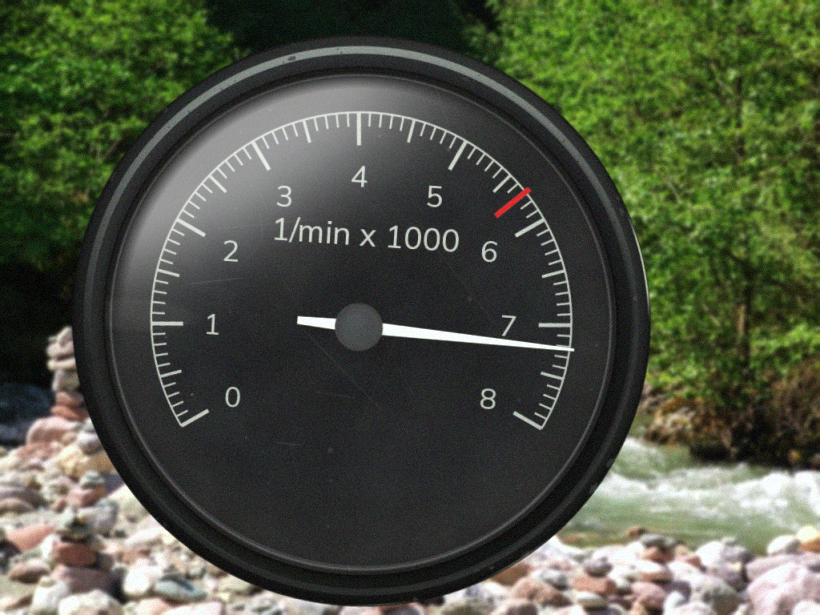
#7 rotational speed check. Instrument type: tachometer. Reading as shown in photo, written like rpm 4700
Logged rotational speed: rpm 7200
